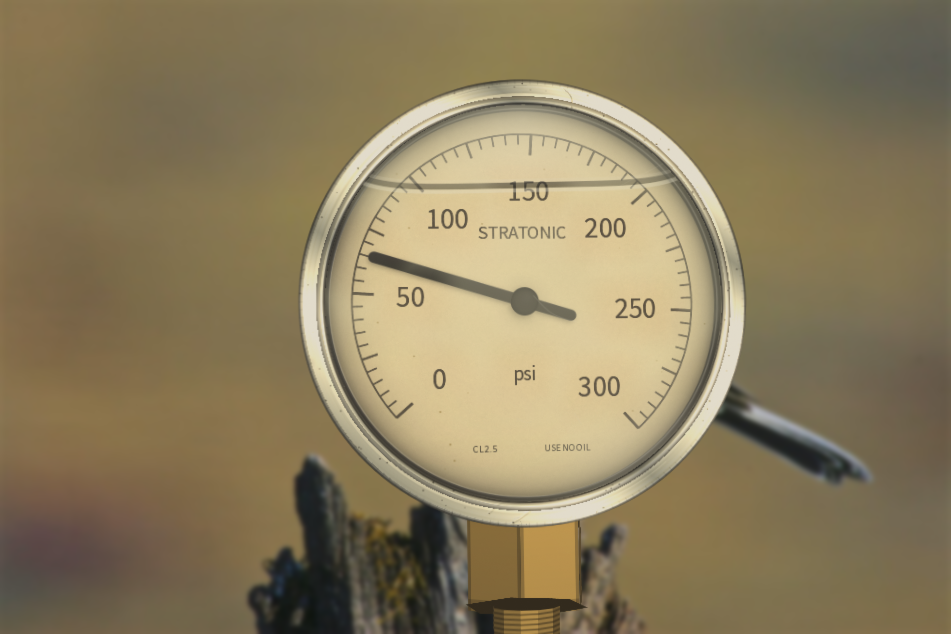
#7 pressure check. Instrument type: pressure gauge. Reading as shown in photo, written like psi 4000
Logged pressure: psi 65
